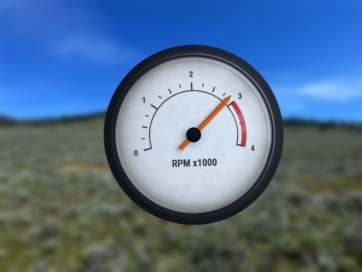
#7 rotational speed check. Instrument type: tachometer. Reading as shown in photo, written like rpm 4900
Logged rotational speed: rpm 2875
